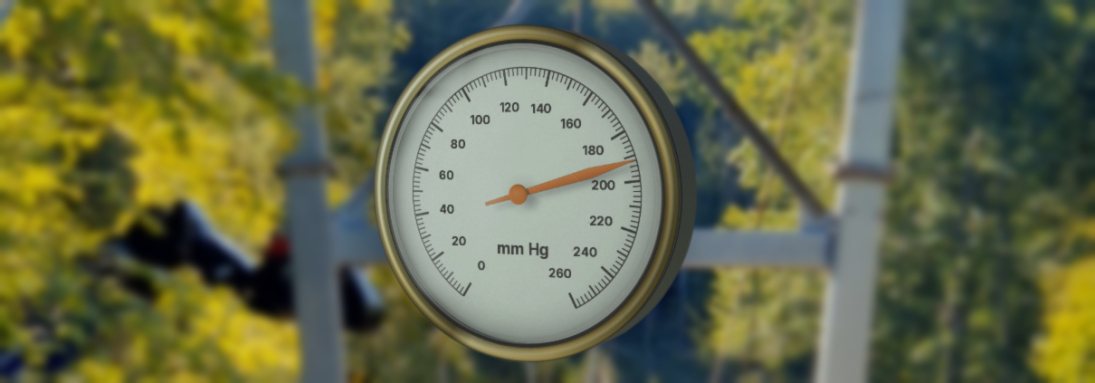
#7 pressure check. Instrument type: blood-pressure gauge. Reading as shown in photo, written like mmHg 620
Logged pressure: mmHg 192
